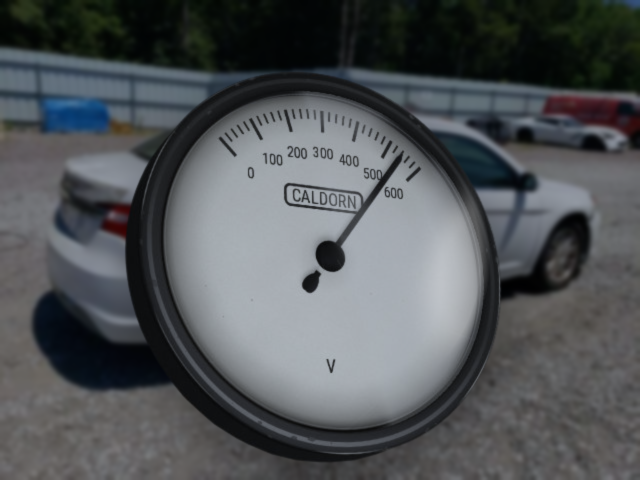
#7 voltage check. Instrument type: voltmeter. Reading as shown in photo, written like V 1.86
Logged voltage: V 540
